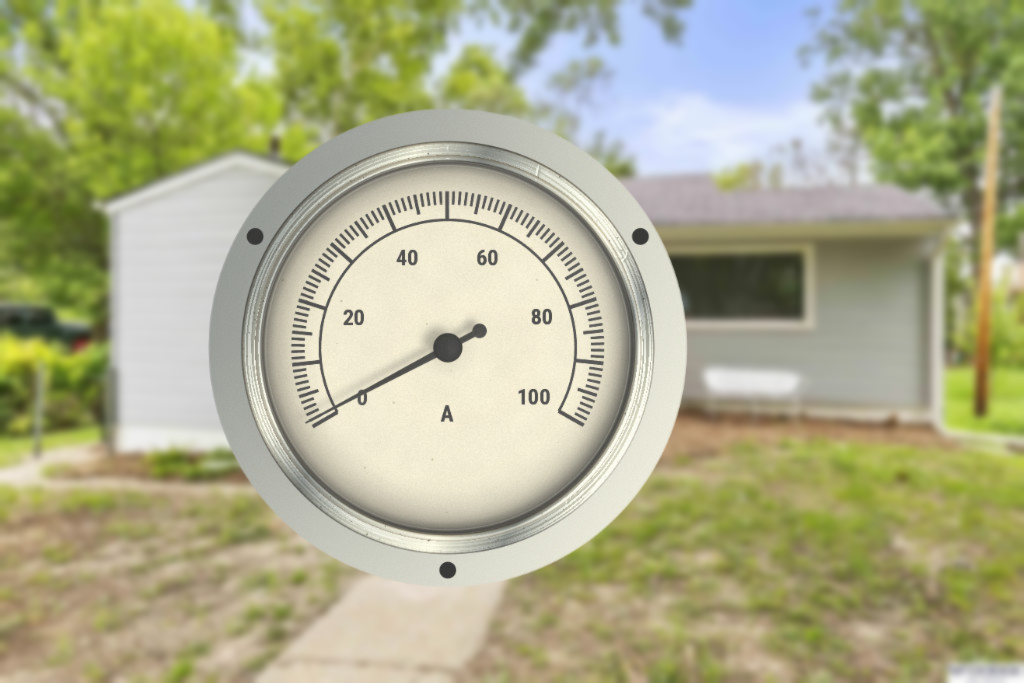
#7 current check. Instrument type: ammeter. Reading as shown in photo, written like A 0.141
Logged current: A 1
